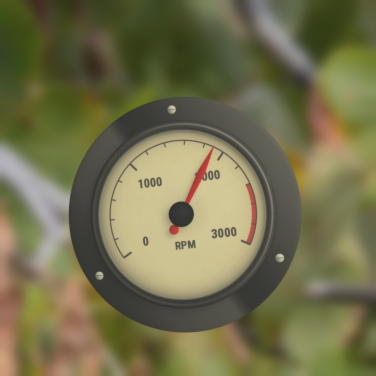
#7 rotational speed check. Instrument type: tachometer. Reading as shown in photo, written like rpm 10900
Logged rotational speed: rpm 1900
